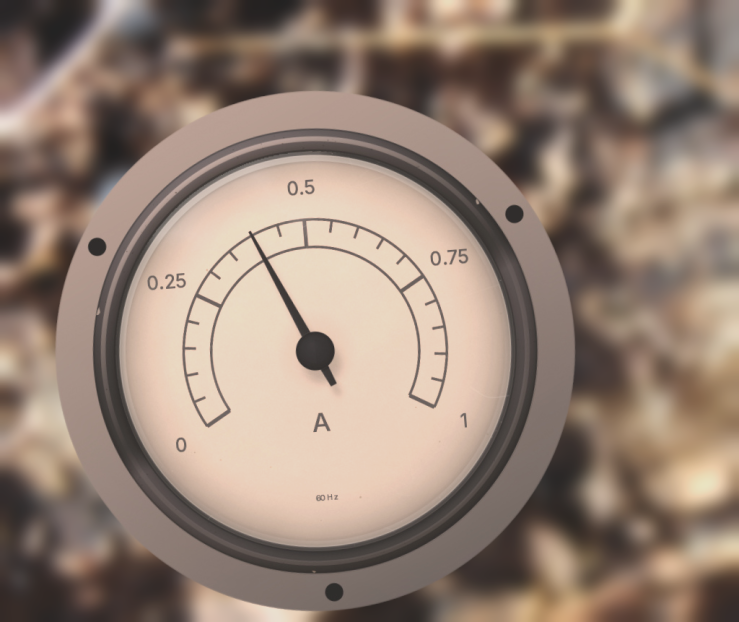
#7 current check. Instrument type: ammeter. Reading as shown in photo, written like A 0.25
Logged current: A 0.4
